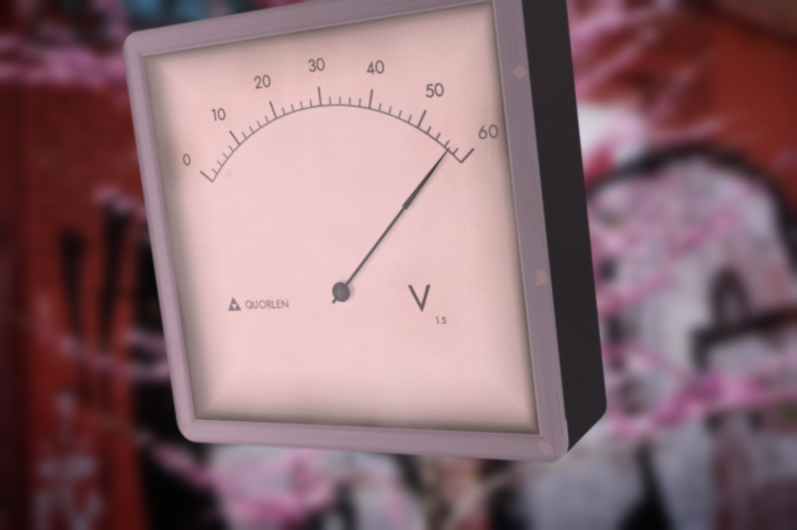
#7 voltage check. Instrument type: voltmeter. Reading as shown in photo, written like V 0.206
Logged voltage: V 57
